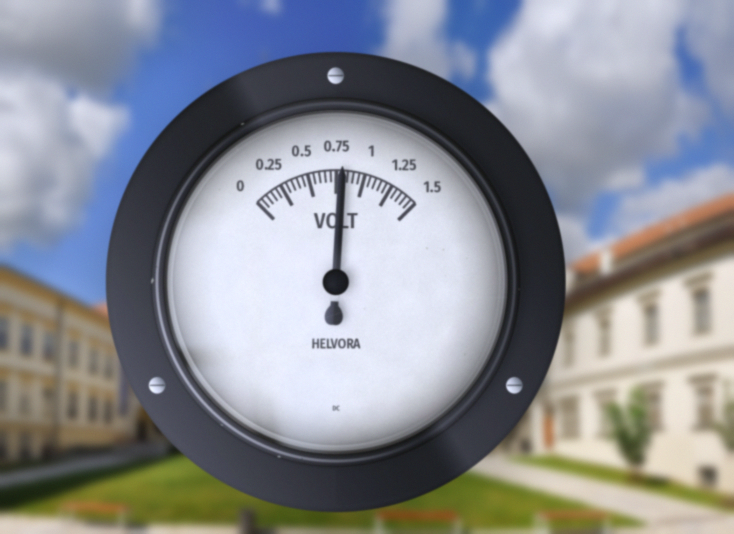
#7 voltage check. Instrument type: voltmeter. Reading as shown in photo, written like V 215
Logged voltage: V 0.8
